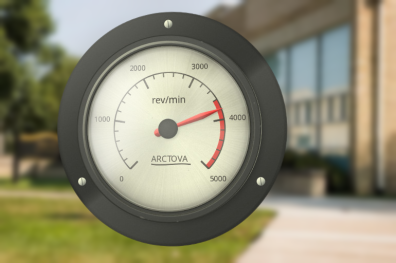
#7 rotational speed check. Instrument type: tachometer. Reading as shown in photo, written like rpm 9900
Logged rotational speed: rpm 3800
